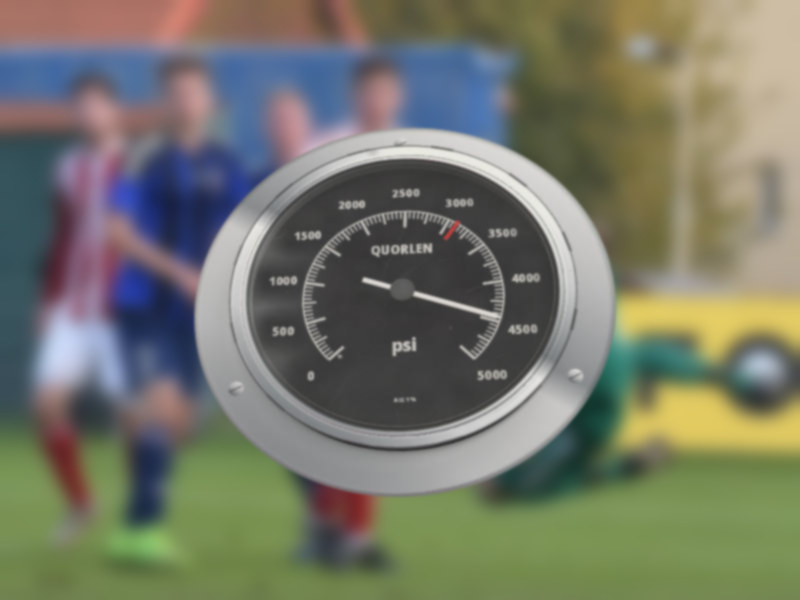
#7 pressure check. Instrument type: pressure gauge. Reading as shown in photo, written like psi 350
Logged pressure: psi 4500
